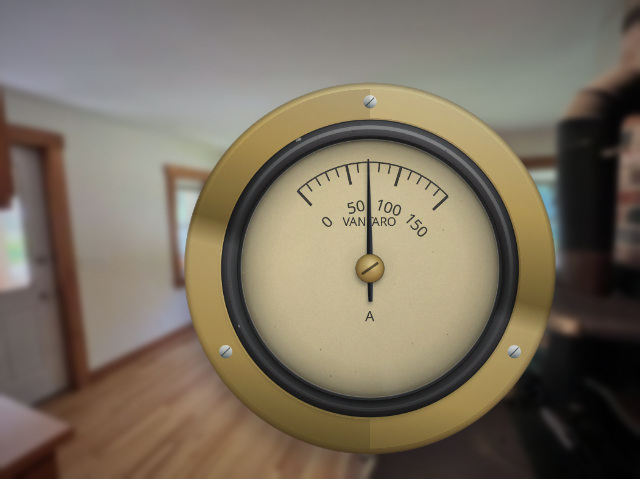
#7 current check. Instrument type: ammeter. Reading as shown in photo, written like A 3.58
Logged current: A 70
